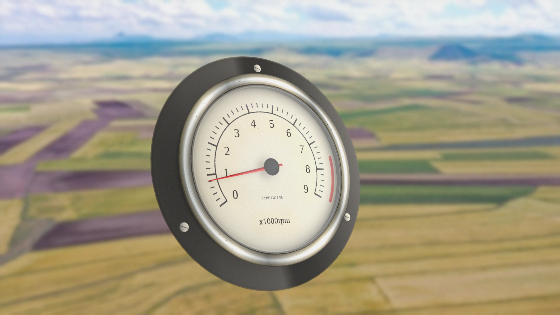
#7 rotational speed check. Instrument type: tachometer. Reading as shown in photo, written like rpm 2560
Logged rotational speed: rpm 800
